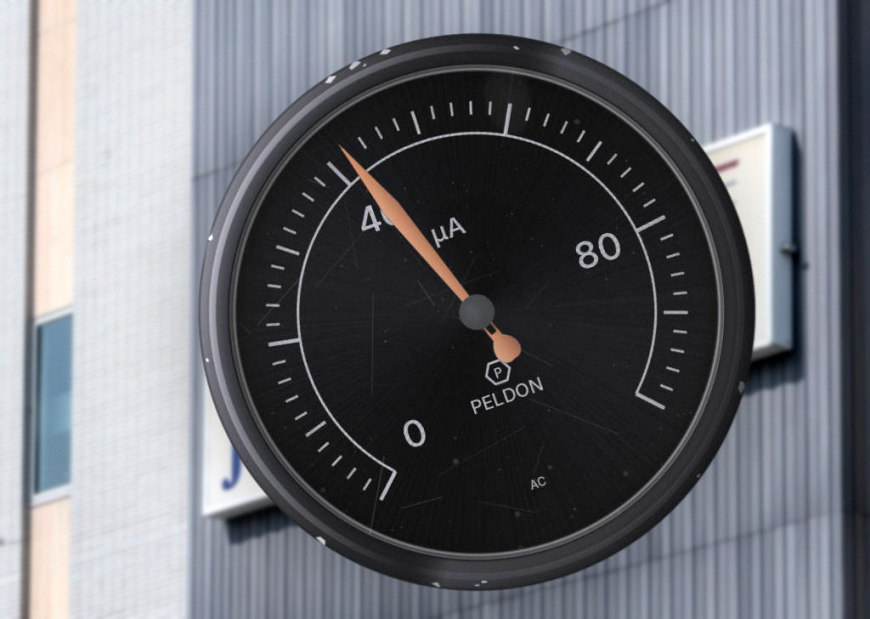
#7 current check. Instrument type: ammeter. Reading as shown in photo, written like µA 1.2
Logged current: µA 42
